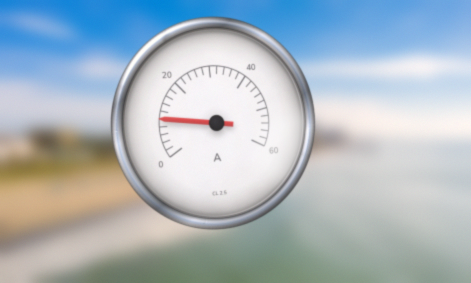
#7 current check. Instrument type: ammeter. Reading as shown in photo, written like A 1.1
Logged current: A 10
